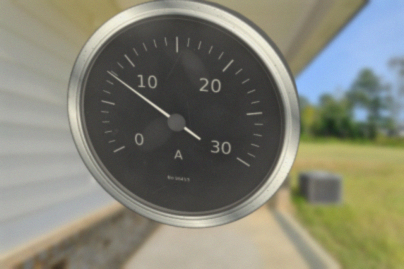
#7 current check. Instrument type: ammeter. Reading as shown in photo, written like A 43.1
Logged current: A 8
